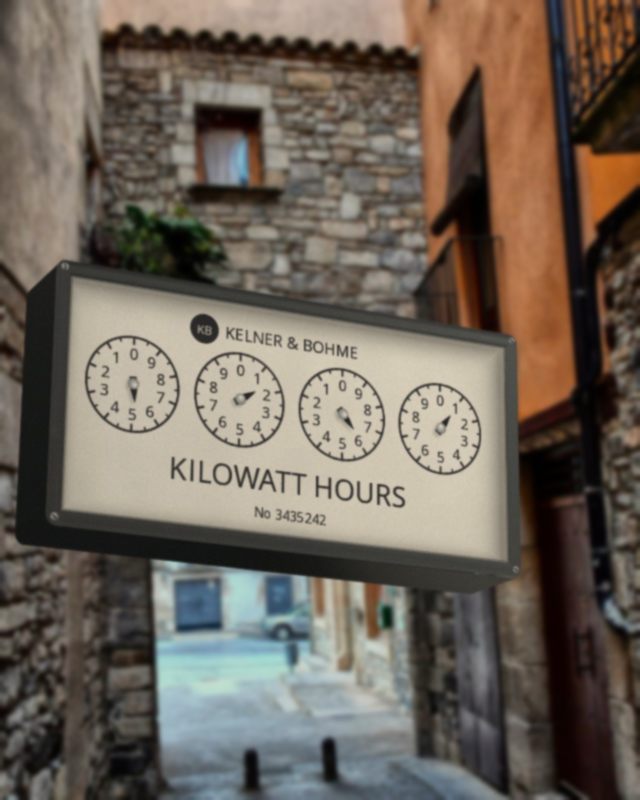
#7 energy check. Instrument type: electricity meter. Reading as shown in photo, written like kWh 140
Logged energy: kWh 5161
